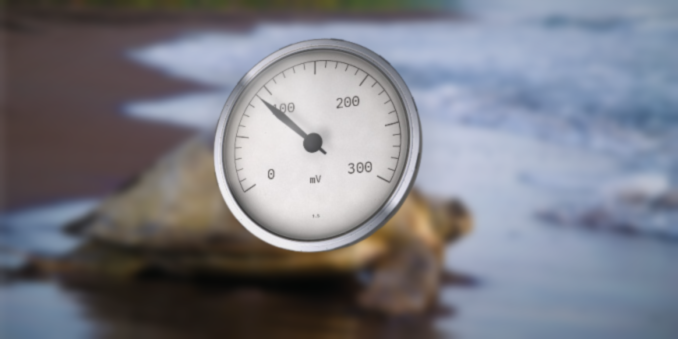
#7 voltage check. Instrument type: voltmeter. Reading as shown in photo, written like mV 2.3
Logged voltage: mV 90
